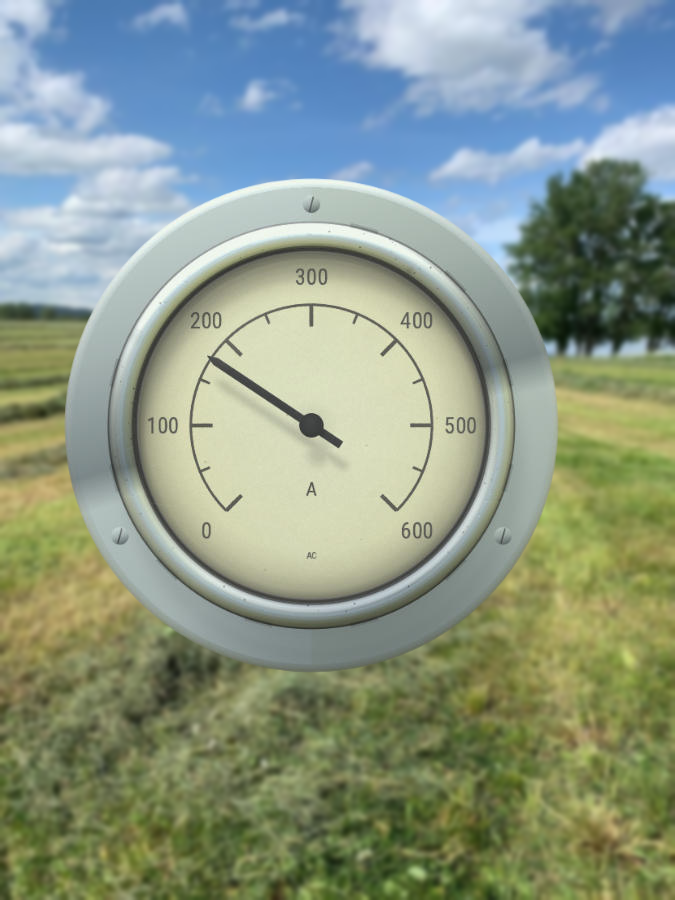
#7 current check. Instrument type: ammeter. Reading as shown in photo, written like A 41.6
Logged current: A 175
